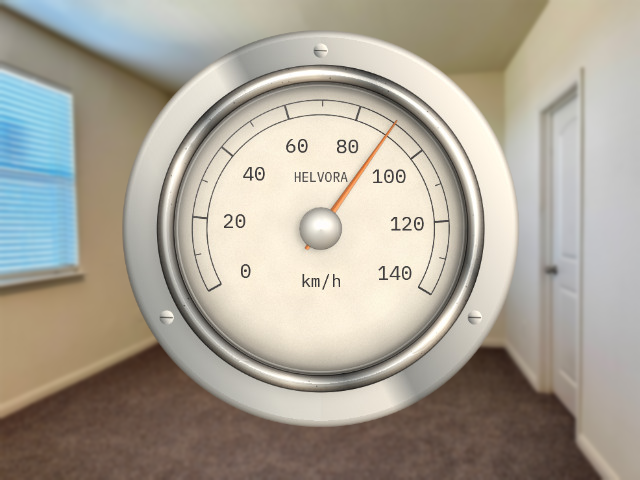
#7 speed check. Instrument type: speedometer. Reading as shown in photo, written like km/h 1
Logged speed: km/h 90
